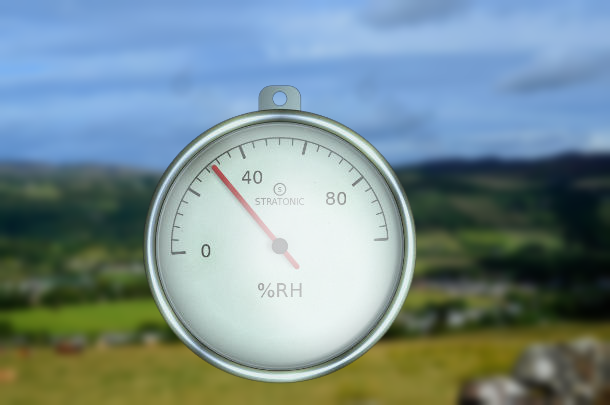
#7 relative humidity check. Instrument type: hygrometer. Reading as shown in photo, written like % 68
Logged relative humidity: % 30
